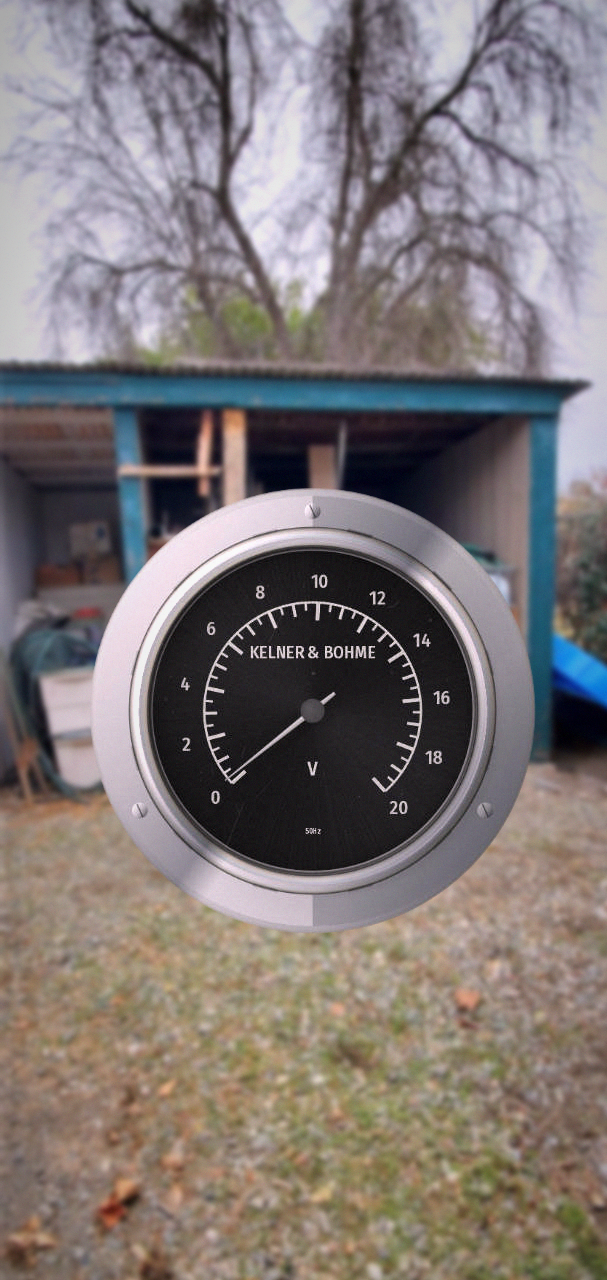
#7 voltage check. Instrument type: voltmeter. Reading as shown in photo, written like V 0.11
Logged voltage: V 0.25
